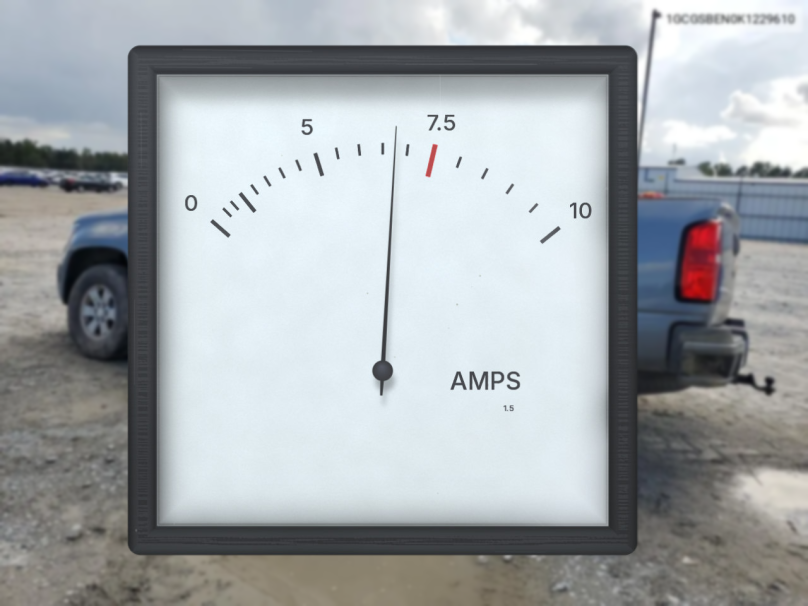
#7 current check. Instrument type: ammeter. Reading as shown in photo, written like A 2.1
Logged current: A 6.75
